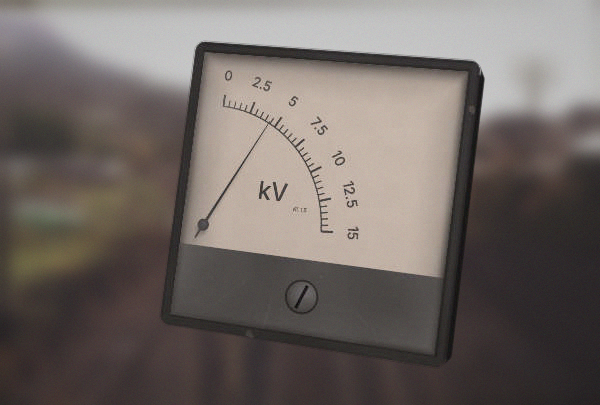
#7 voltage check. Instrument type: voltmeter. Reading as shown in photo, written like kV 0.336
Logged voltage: kV 4.5
